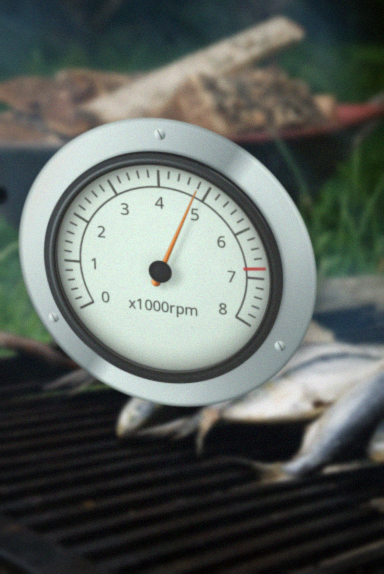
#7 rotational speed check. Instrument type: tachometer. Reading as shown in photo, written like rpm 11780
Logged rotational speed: rpm 4800
